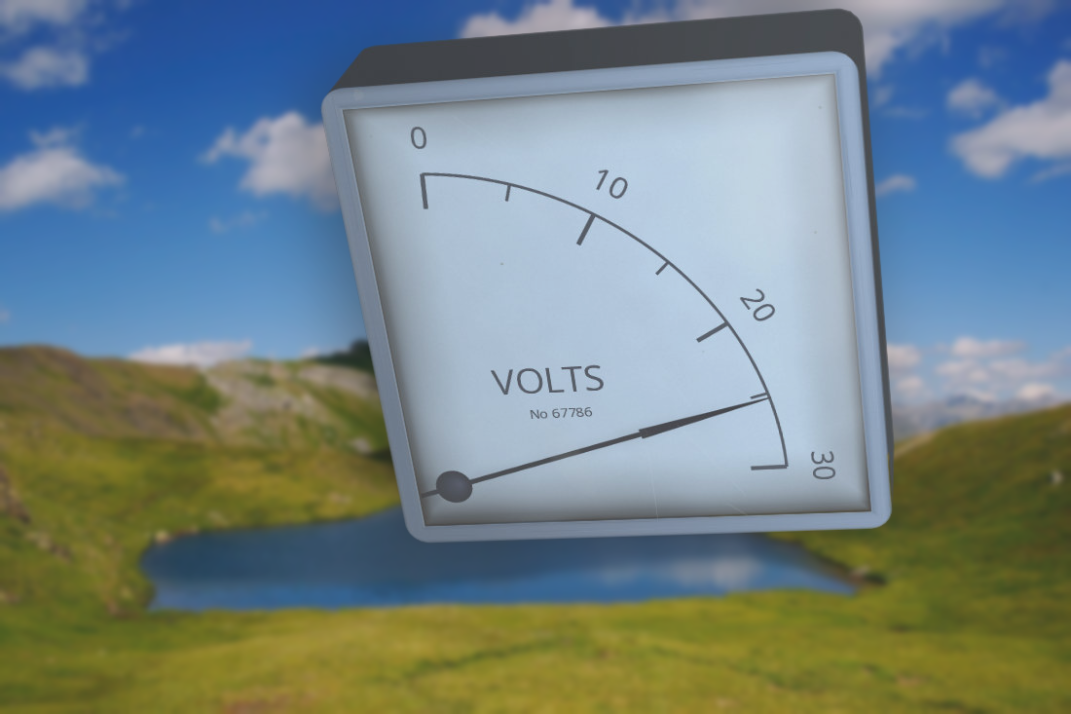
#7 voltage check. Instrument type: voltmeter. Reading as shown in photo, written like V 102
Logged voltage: V 25
